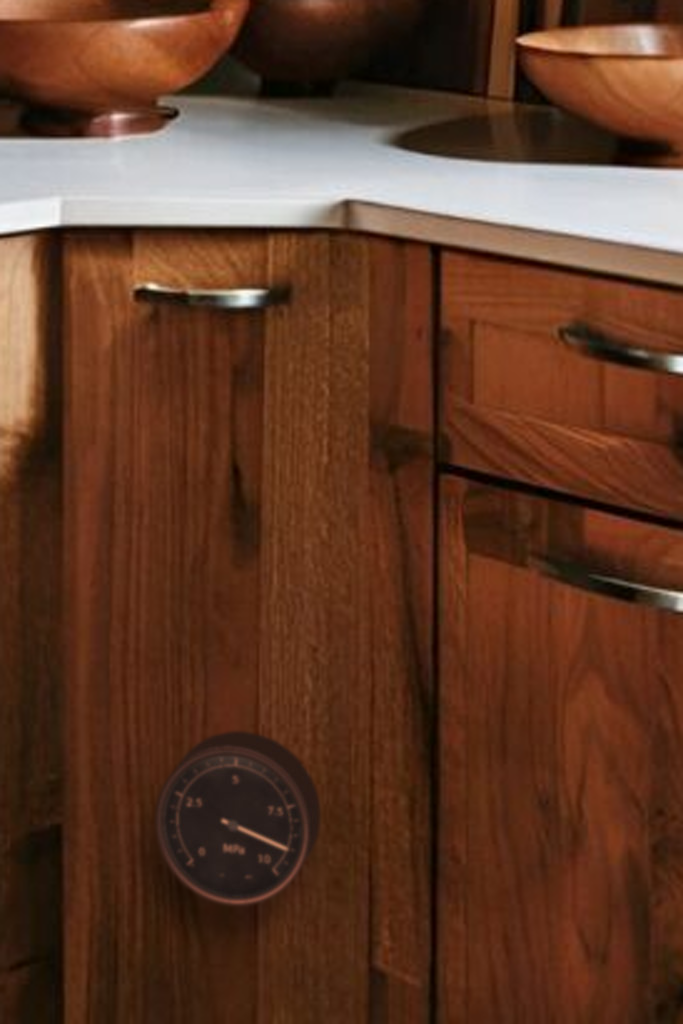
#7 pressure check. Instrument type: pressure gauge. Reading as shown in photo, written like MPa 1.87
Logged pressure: MPa 9
